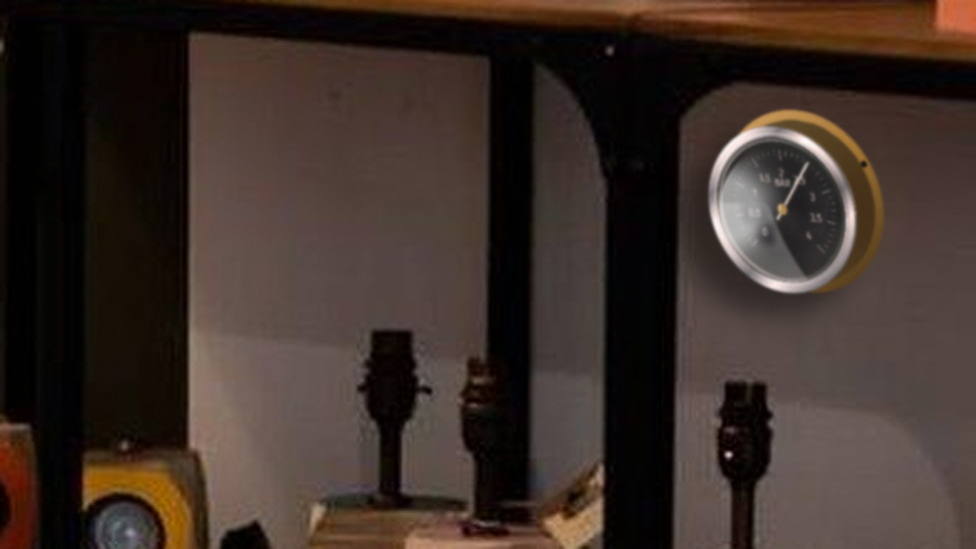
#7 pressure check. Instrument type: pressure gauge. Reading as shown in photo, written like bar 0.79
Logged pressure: bar 2.5
